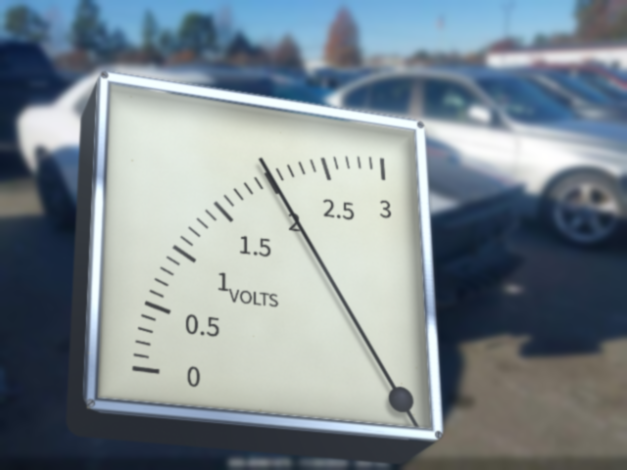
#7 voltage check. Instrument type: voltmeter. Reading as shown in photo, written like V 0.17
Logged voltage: V 2
